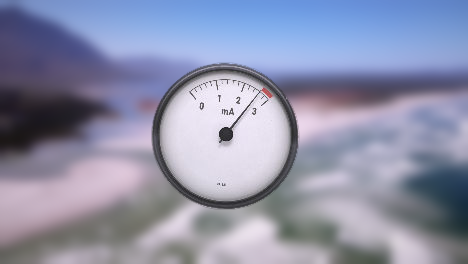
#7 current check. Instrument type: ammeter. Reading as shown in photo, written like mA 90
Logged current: mA 2.6
